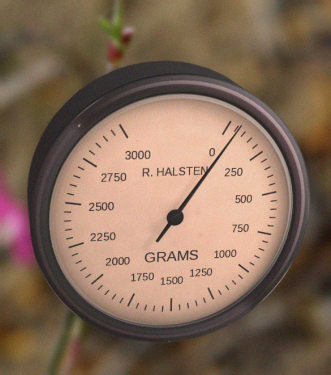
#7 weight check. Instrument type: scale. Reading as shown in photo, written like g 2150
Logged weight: g 50
